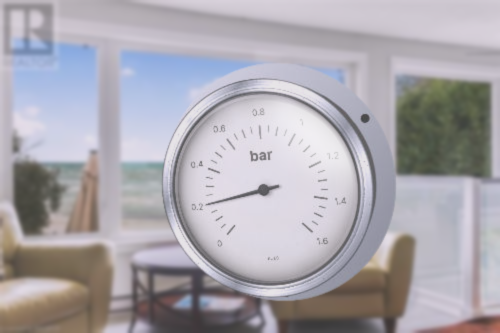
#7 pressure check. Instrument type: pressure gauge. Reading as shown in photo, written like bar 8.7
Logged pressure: bar 0.2
